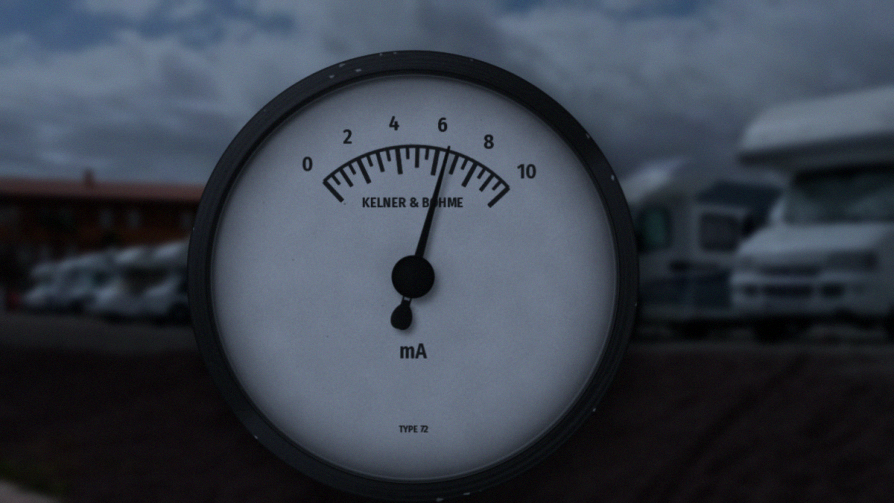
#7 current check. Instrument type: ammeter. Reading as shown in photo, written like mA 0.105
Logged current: mA 6.5
